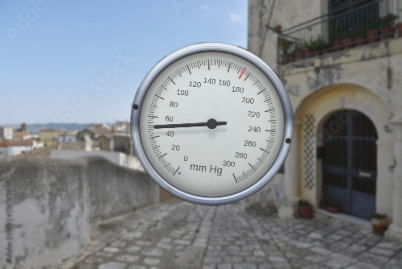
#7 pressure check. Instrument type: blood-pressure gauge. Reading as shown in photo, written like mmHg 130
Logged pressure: mmHg 50
